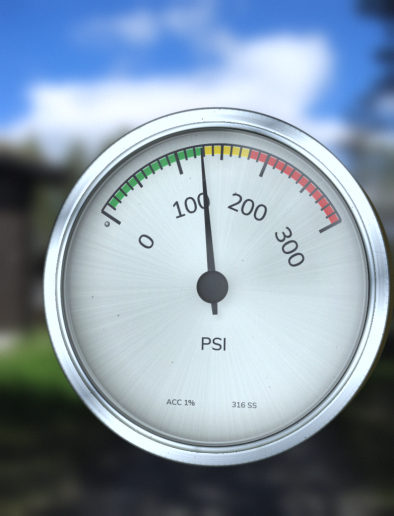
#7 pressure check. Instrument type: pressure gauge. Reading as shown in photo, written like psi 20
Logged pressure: psi 130
